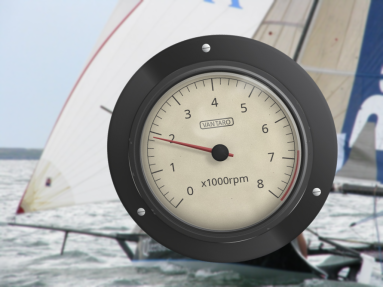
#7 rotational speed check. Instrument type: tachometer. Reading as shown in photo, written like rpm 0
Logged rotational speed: rpm 1900
